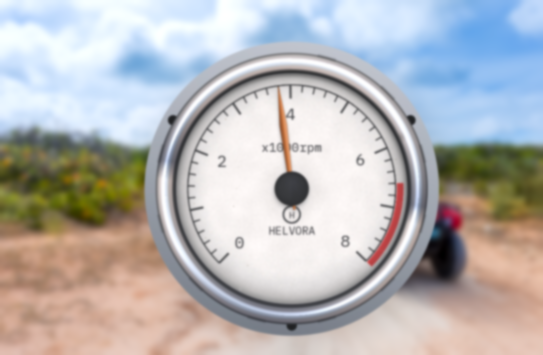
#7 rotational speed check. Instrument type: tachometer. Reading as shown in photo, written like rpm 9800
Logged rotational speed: rpm 3800
